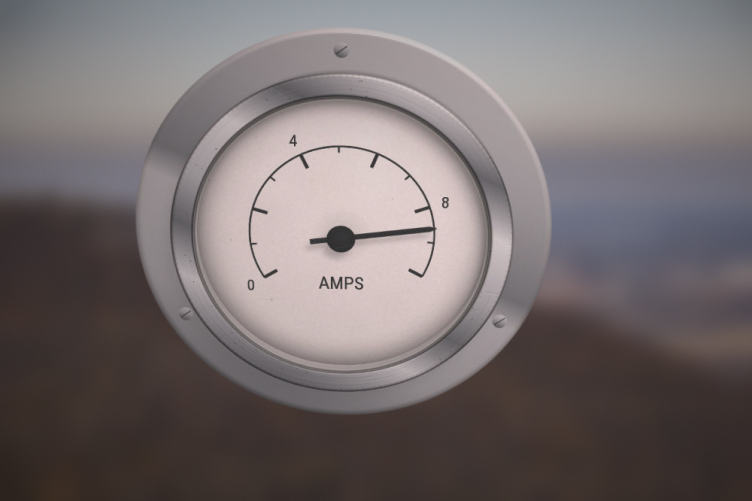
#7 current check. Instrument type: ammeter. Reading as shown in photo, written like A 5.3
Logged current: A 8.5
